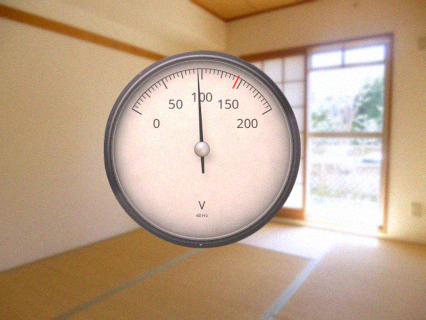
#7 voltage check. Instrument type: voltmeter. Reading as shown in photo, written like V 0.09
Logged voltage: V 95
